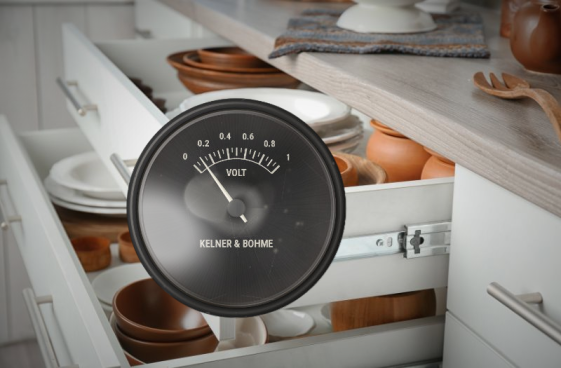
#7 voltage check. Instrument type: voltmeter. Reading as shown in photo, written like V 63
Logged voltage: V 0.1
